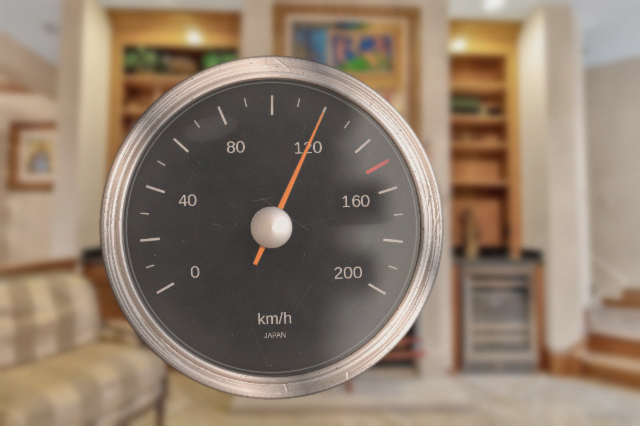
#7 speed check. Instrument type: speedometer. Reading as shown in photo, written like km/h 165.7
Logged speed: km/h 120
